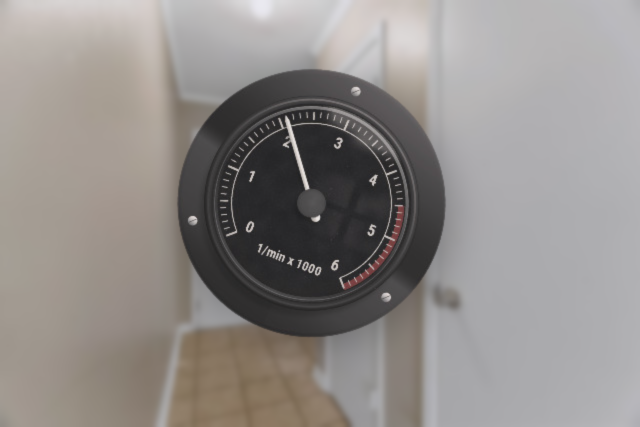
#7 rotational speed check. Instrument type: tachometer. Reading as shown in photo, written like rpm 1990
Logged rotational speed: rpm 2100
